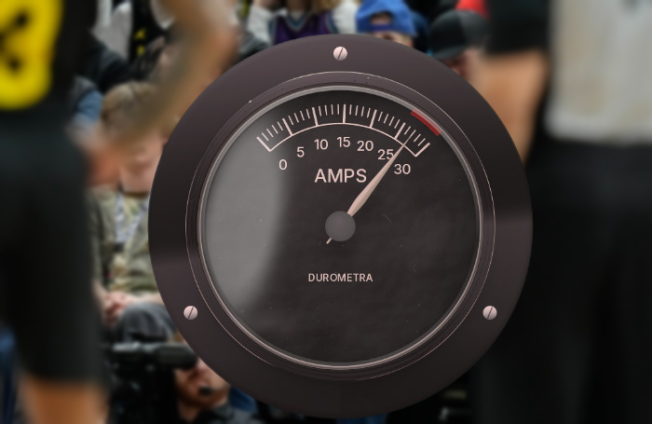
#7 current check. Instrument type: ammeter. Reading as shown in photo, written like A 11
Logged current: A 27
